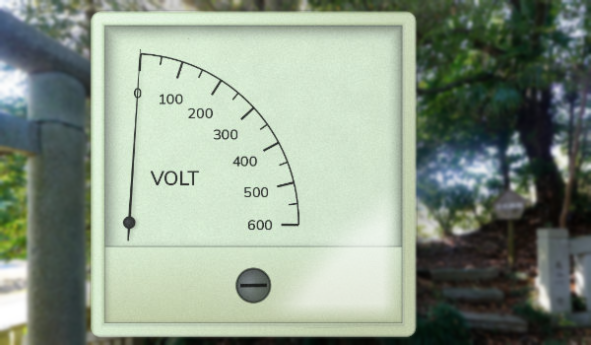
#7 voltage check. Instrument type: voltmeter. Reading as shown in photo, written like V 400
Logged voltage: V 0
